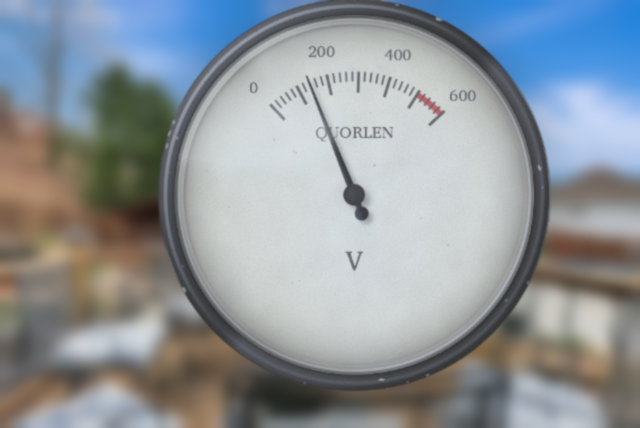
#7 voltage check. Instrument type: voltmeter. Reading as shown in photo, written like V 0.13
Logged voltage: V 140
